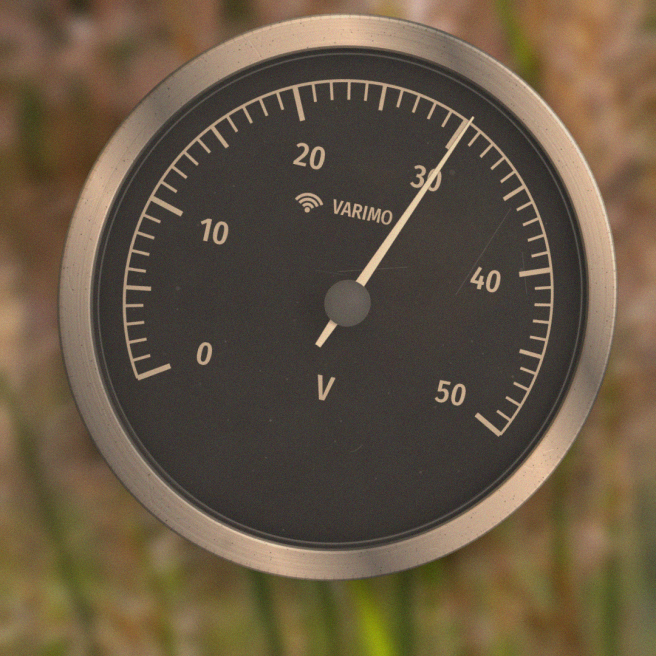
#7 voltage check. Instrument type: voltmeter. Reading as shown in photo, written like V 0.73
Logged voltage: V 30
